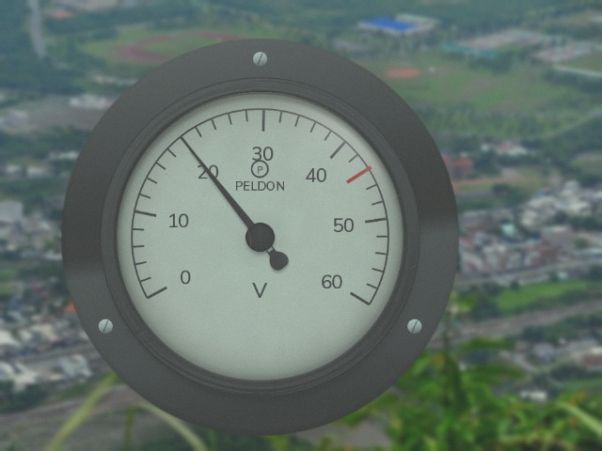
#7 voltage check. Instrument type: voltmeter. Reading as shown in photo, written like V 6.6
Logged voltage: V 20
